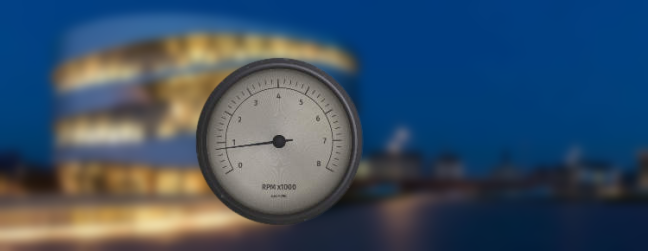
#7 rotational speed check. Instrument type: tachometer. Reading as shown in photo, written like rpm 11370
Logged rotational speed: rpm 800
